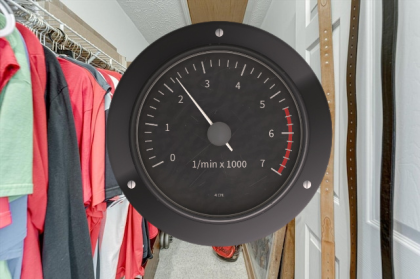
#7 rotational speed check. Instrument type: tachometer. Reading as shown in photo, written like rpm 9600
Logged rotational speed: rpm 2300
